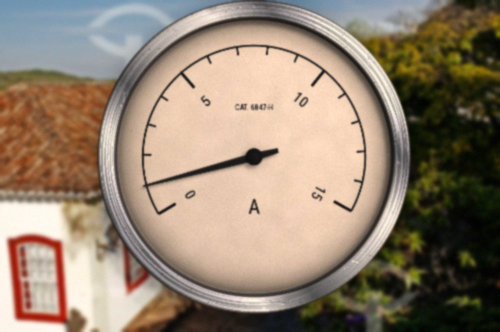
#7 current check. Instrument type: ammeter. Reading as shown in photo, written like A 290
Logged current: A 1
